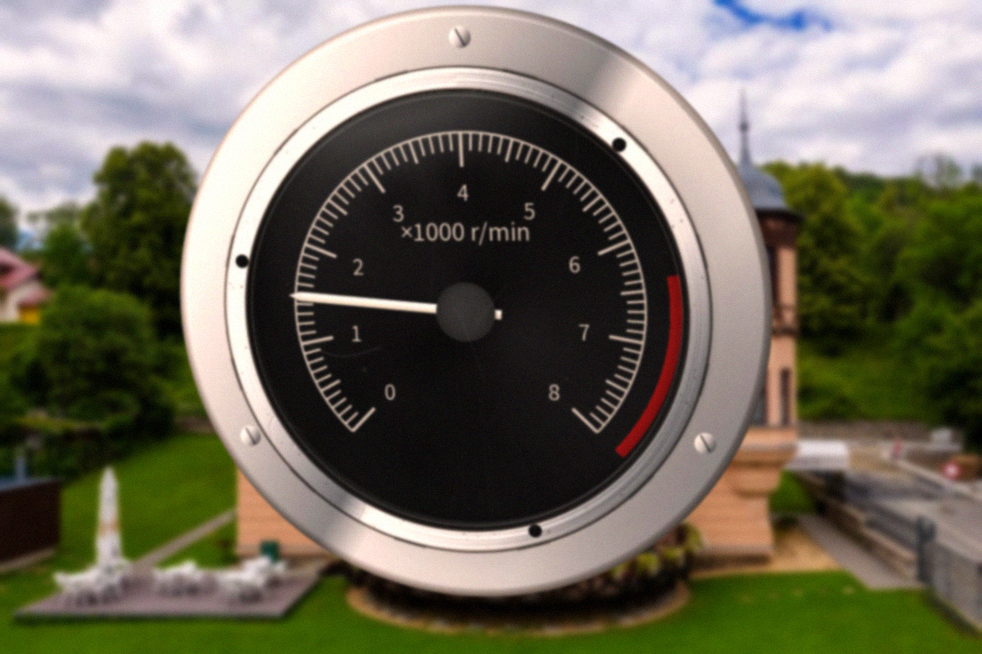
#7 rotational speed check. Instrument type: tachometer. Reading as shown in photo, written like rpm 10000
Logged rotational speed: rpm 1500
